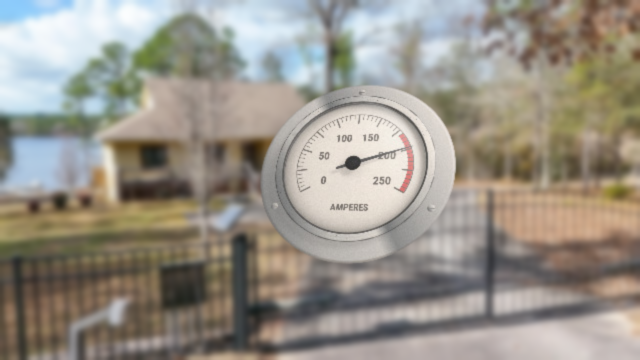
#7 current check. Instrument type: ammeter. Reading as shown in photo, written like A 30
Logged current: A 200
